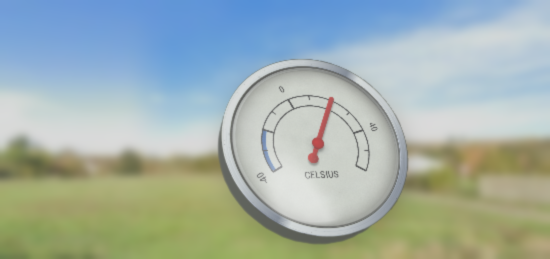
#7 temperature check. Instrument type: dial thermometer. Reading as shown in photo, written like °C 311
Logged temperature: °C 20
